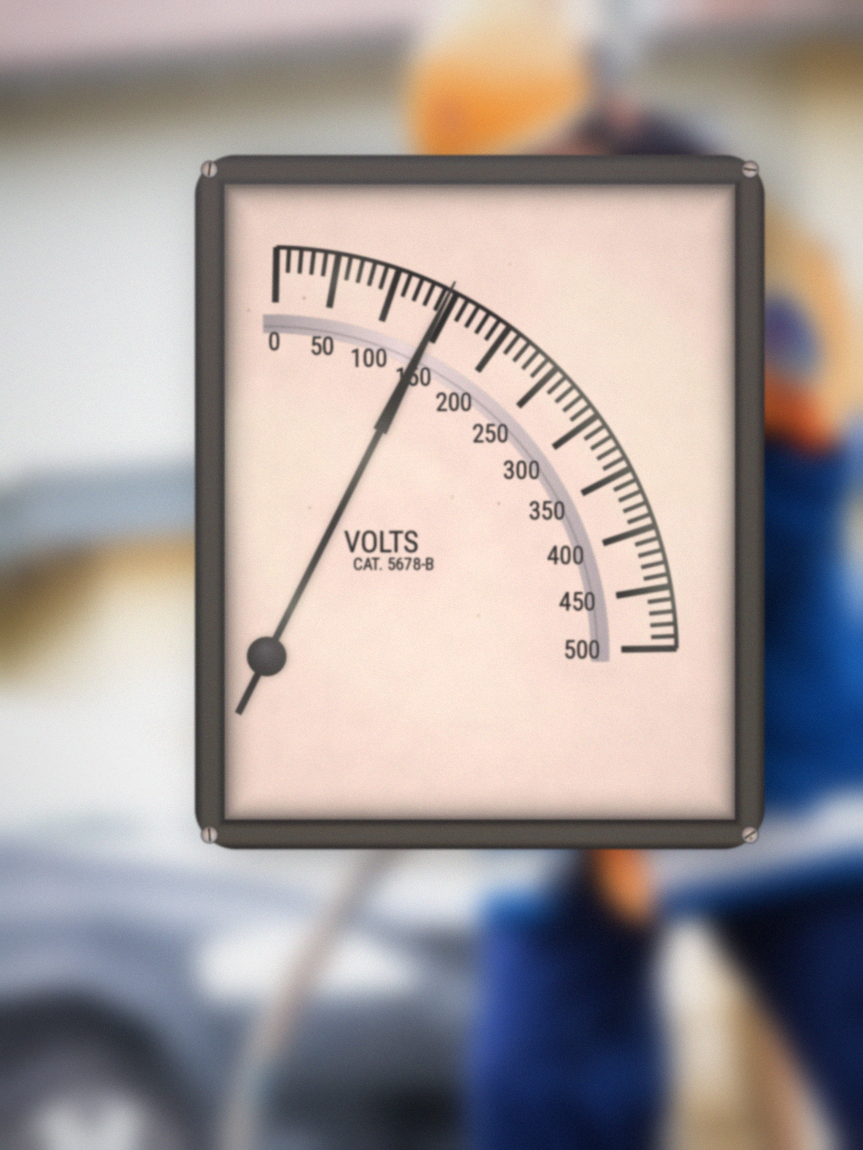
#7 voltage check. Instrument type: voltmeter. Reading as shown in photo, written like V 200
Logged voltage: V 145
